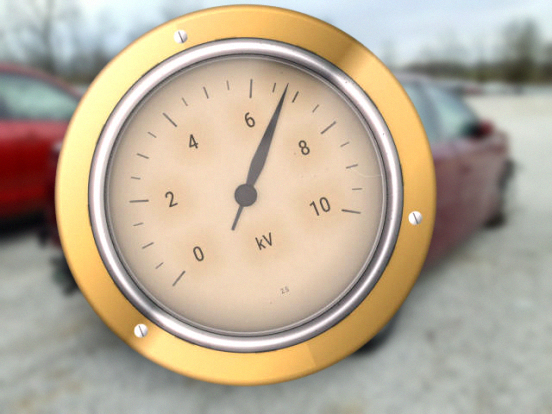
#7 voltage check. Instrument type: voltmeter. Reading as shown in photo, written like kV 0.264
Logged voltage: kV 6.75
